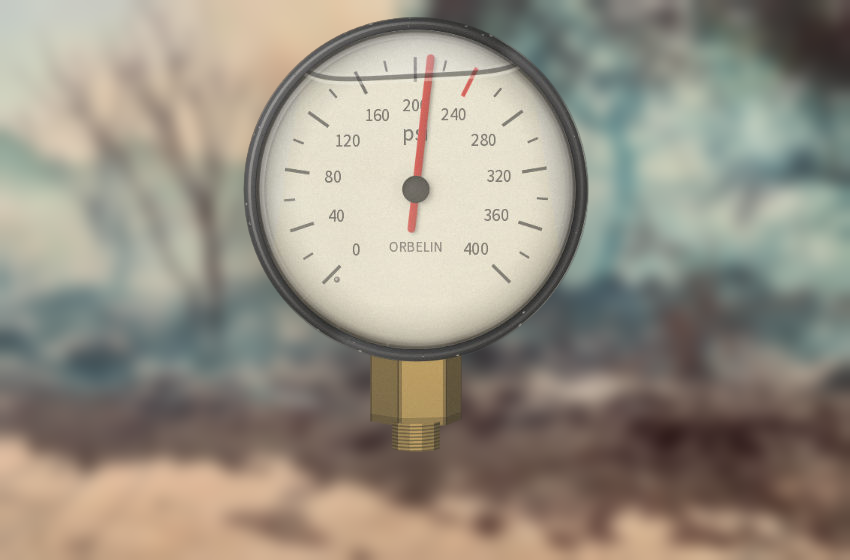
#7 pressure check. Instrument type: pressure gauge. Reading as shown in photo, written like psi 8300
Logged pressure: psi 210
